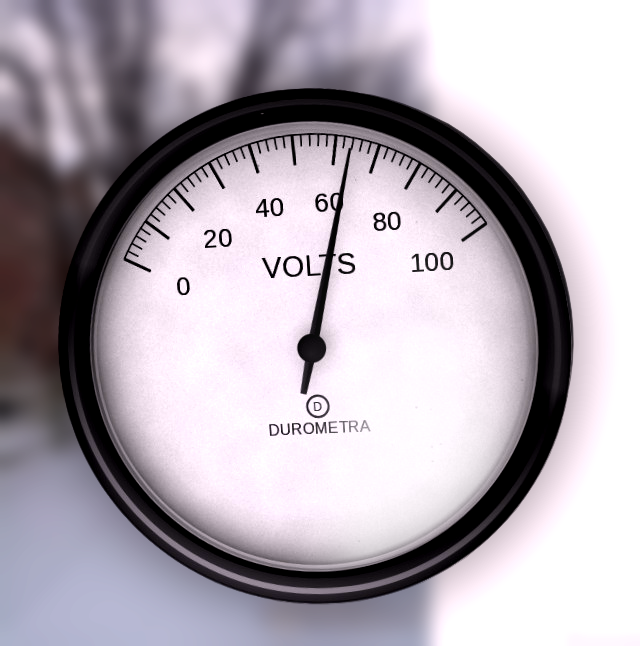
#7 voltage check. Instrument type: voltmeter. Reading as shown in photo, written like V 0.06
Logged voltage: V 64
